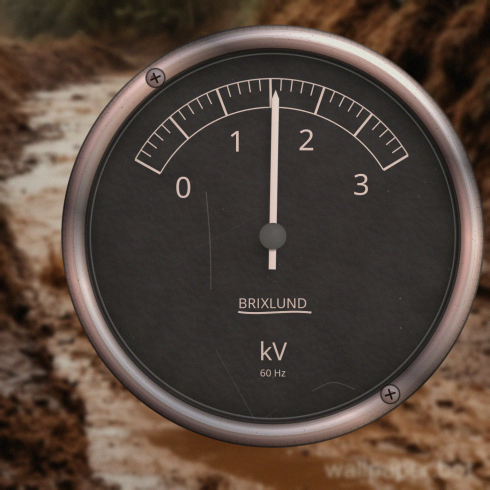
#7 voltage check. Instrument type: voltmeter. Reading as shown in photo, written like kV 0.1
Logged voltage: kV 1.55
